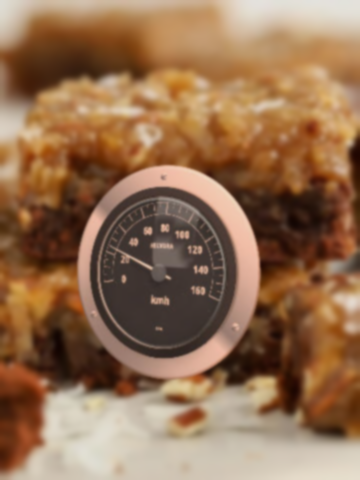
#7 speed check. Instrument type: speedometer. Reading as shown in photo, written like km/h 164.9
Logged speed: km/h 25
